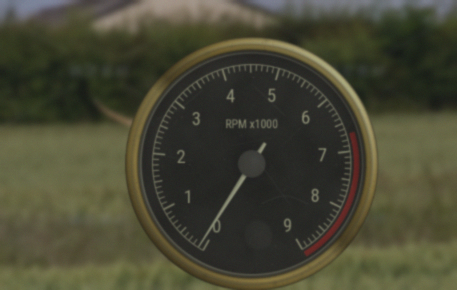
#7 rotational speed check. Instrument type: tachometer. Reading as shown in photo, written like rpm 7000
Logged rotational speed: rpm 100
